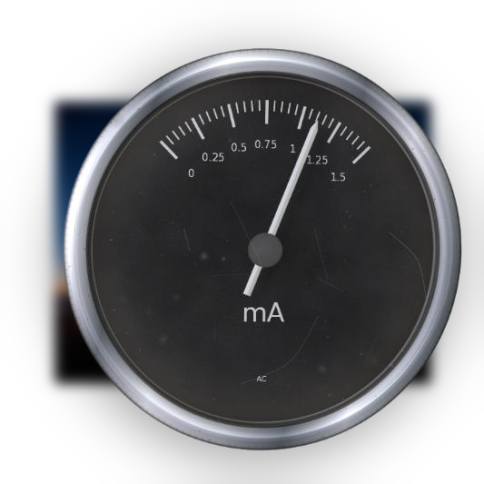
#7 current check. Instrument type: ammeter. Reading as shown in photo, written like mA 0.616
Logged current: mA 1.1
